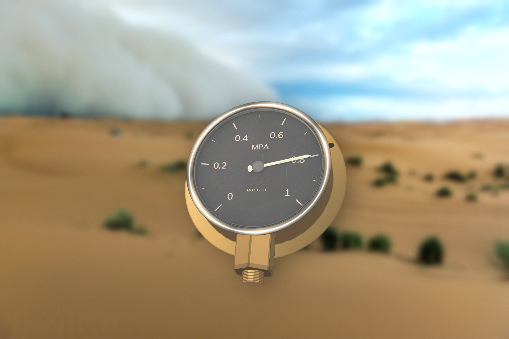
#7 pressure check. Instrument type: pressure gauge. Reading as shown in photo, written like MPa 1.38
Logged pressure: MPa 0.8
